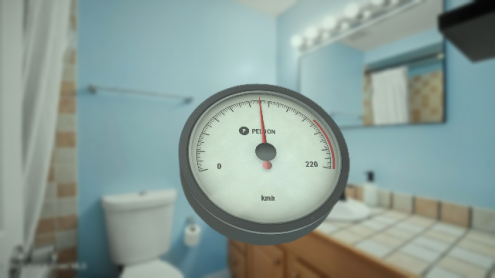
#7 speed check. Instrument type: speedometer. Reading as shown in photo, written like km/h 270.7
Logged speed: km/h 110
